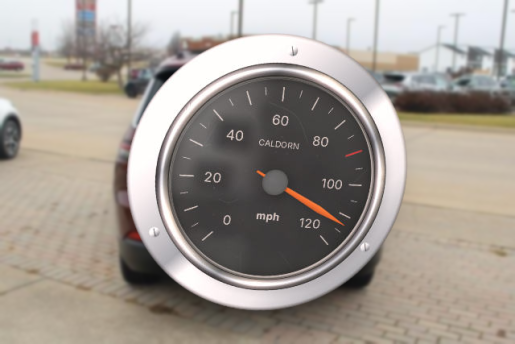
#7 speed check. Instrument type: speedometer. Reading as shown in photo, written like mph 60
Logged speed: mph 112.5
